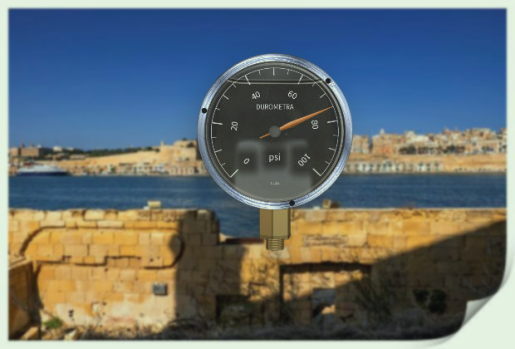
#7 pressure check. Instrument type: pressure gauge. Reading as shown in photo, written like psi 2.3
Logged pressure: psi 75
